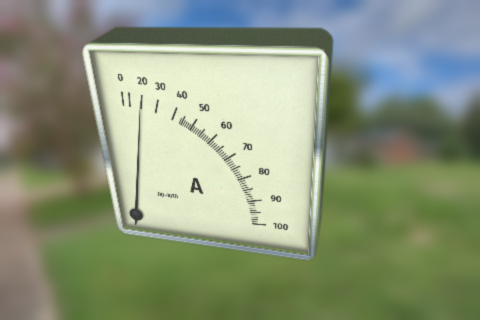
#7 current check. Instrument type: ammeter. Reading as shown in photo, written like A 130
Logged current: A 20
